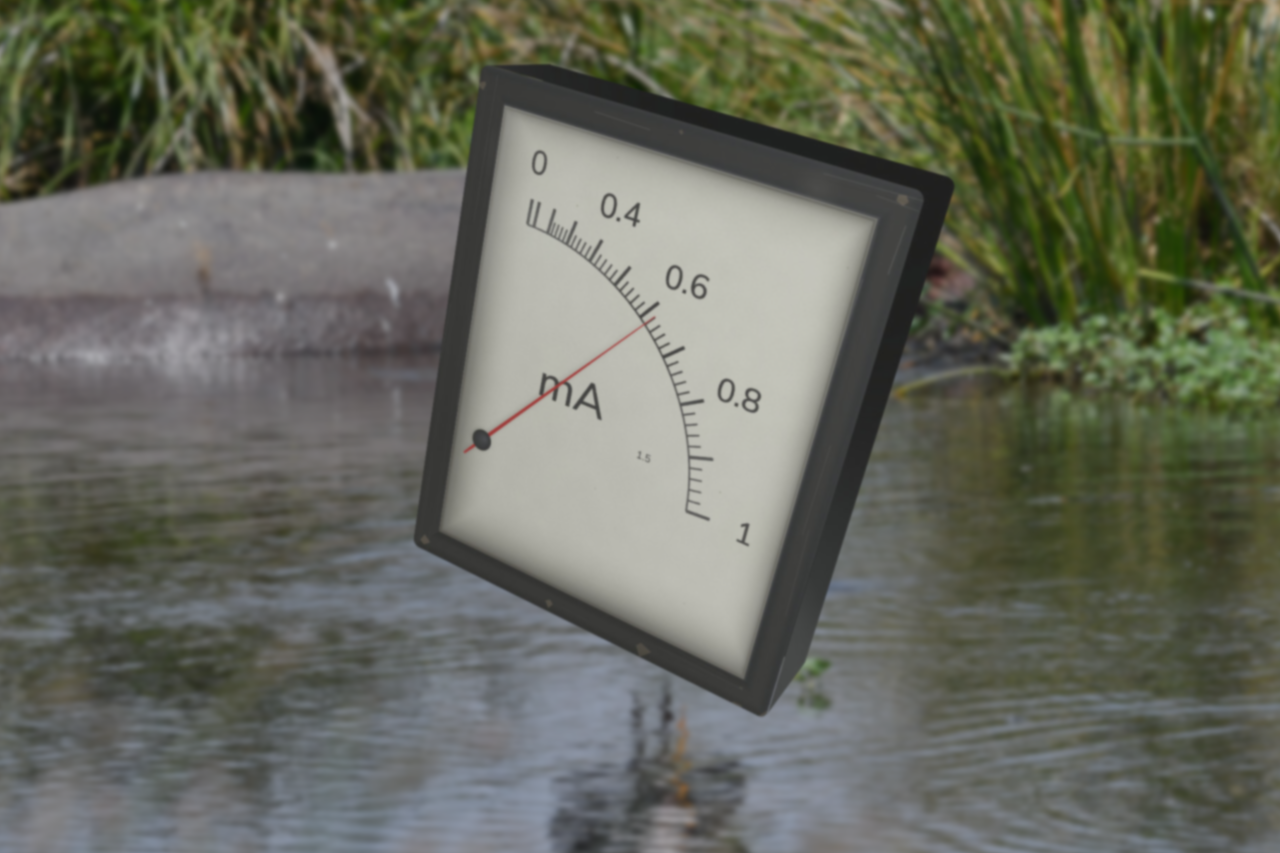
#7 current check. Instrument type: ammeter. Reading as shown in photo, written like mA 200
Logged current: mA 0.62
